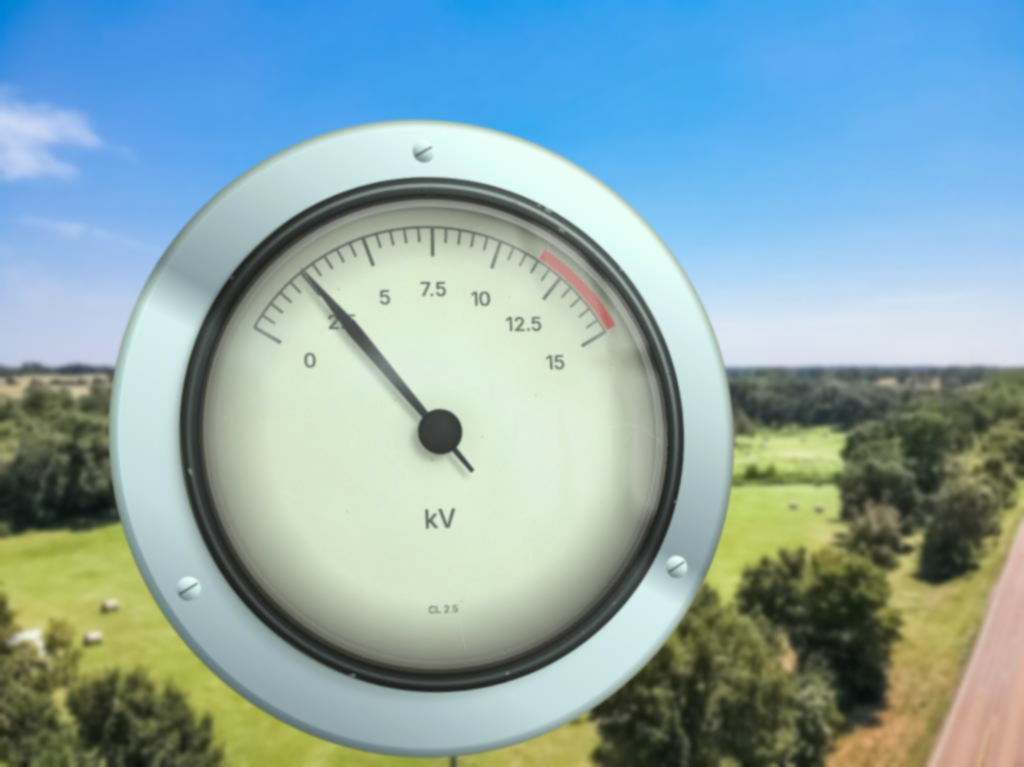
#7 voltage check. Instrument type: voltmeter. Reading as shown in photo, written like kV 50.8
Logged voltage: kV 2.5
